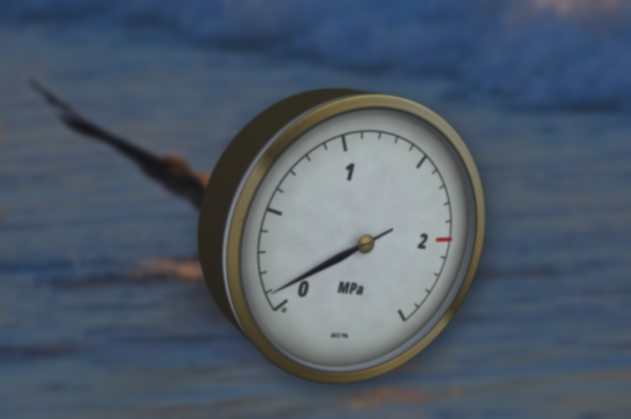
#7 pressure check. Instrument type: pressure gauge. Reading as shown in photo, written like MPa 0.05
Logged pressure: MPa 0.1
